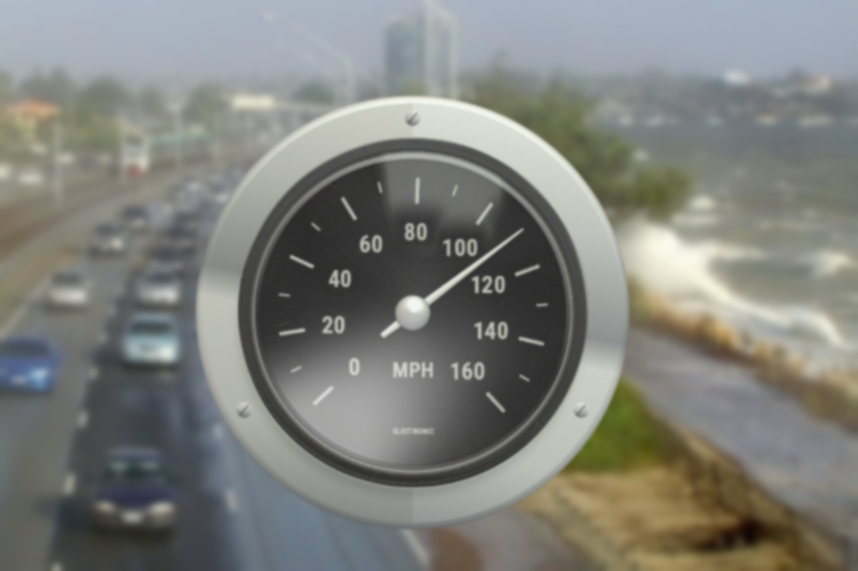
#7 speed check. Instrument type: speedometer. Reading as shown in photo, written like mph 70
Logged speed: mph 110
